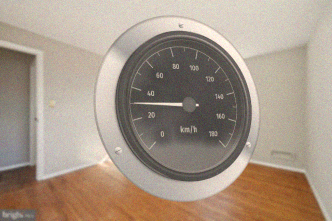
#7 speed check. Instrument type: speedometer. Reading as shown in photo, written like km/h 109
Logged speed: km/h 30
